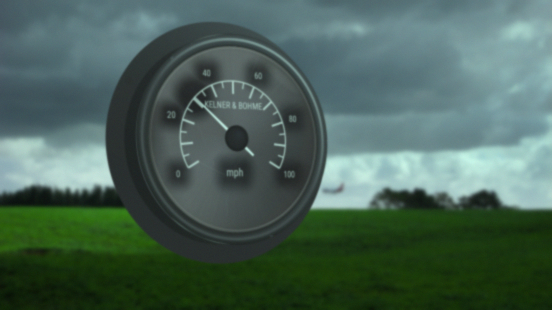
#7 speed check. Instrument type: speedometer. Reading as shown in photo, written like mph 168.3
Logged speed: mph 30
